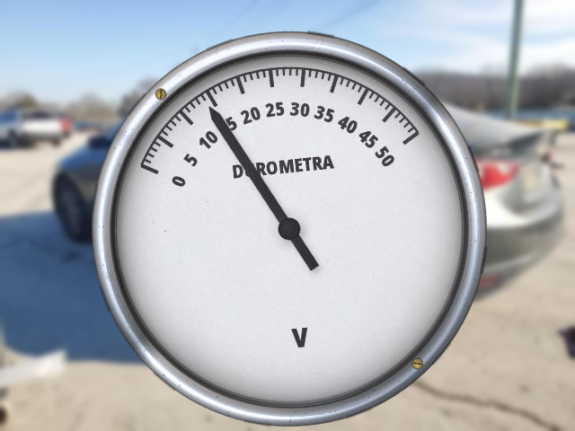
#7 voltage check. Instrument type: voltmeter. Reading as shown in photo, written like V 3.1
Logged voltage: V 14
